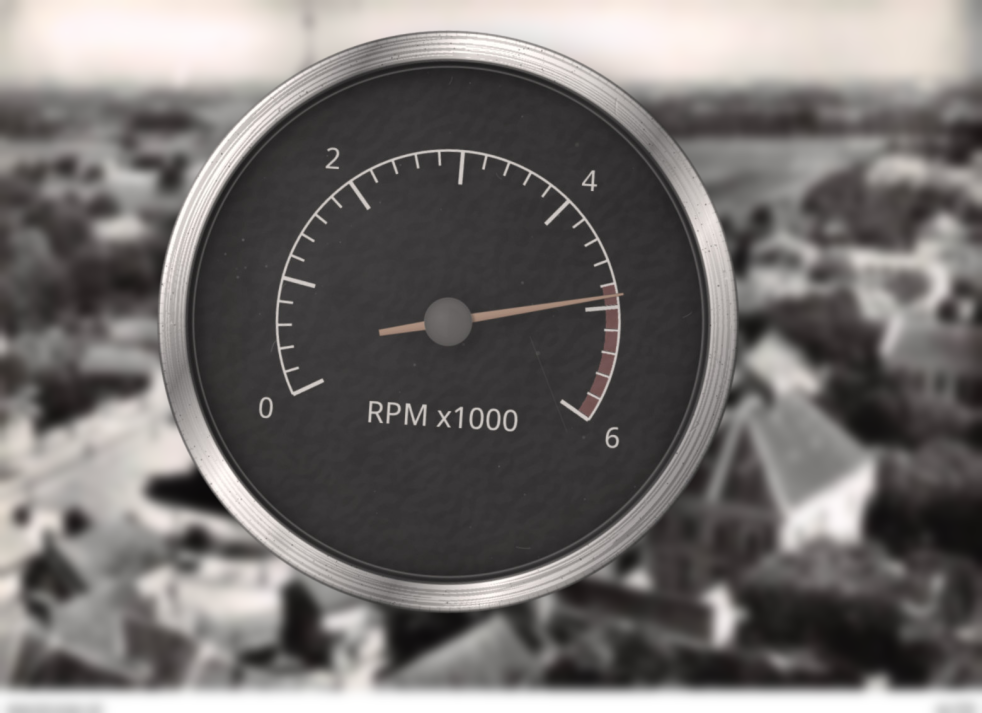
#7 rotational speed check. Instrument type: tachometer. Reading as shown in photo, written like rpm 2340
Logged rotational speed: rpm 4900
